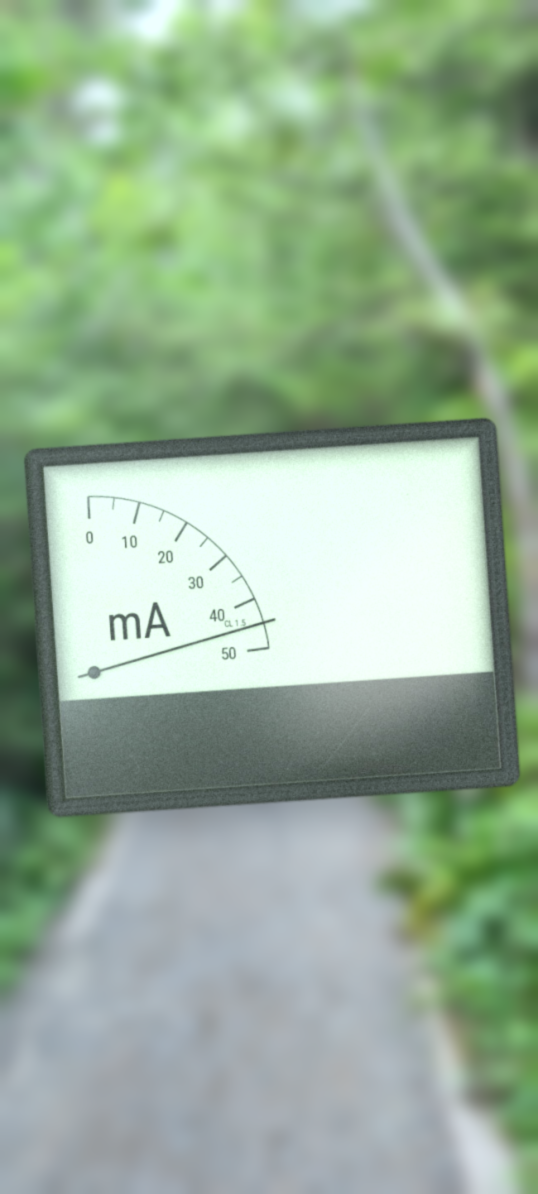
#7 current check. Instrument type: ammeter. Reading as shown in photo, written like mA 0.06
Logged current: mA 45
